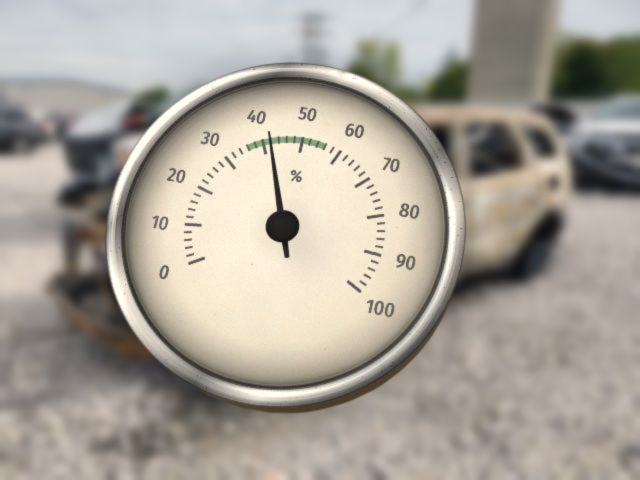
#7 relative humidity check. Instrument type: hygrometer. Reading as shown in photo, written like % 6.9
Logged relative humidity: % 42
